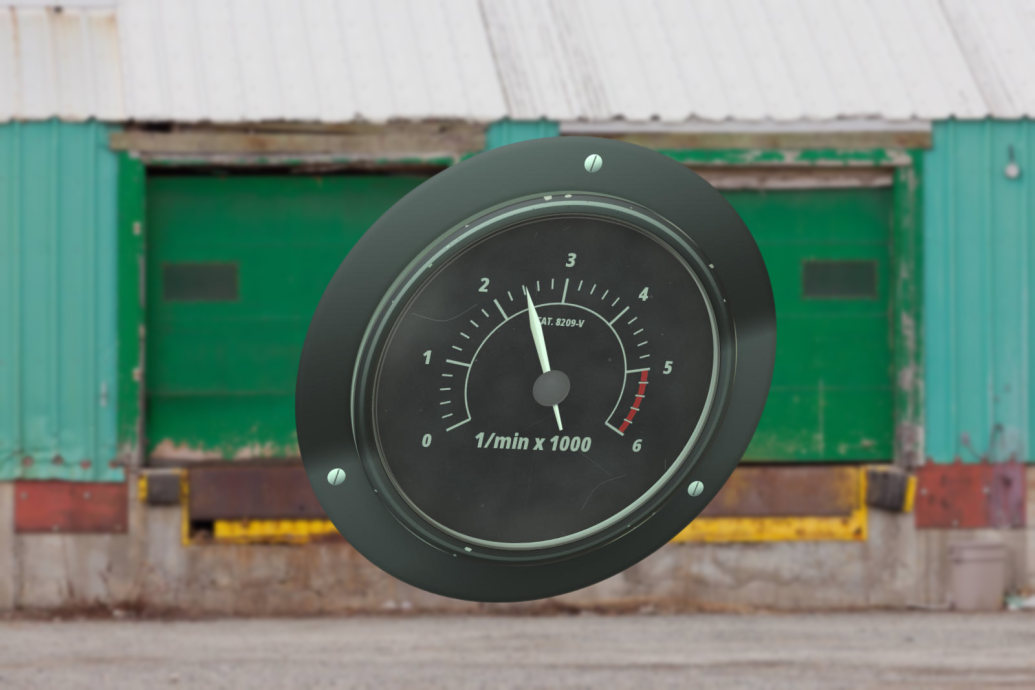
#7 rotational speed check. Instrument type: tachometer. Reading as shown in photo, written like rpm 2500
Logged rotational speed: rpm 2400
